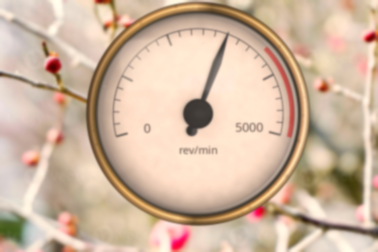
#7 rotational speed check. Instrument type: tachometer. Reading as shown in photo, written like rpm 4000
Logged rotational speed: rpm 3000
